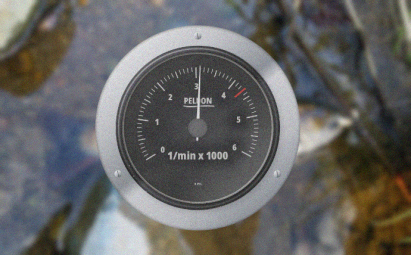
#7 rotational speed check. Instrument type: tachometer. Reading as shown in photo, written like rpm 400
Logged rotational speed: rpm 3100
